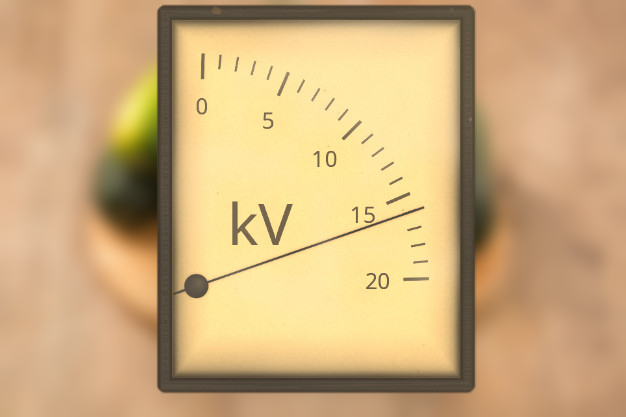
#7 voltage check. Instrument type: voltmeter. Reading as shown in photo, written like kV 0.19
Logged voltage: kV 16
